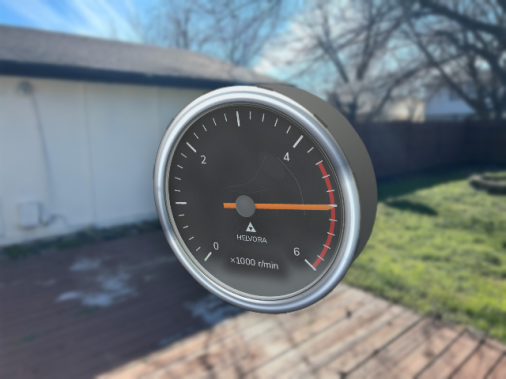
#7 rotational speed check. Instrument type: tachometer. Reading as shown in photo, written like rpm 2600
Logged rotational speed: rpm 5000
